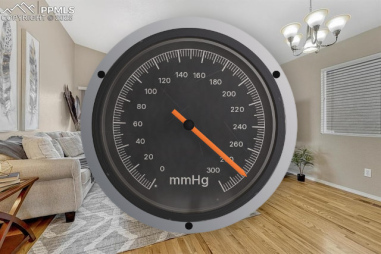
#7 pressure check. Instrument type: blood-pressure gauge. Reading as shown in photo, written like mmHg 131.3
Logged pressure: mmHg 280
